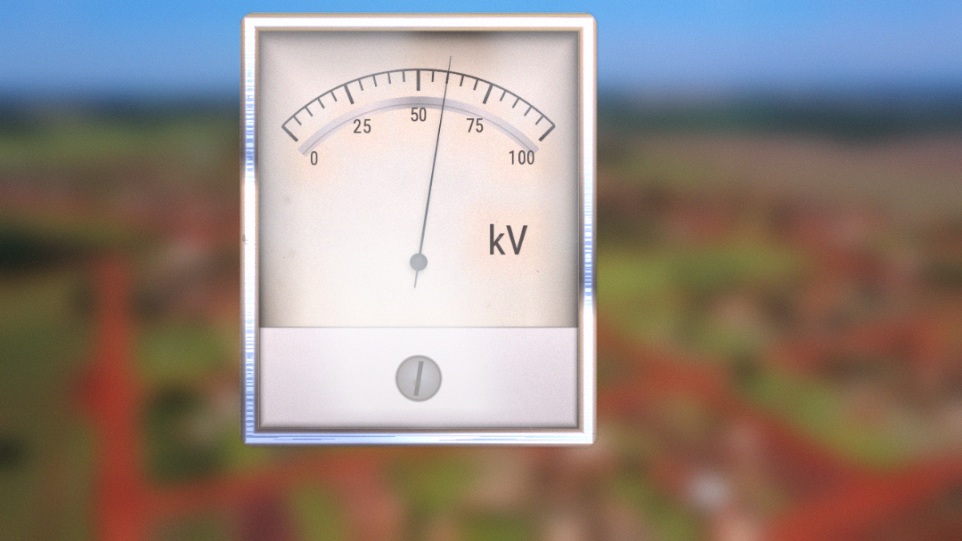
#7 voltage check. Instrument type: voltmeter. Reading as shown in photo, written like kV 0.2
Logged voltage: kV 60
